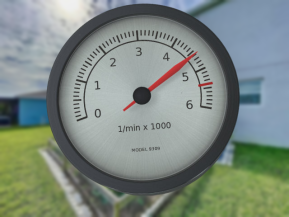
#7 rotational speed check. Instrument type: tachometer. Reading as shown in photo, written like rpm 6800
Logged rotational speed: rpm 4600
